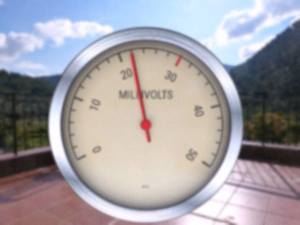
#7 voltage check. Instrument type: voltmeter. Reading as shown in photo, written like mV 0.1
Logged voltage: mV 22
